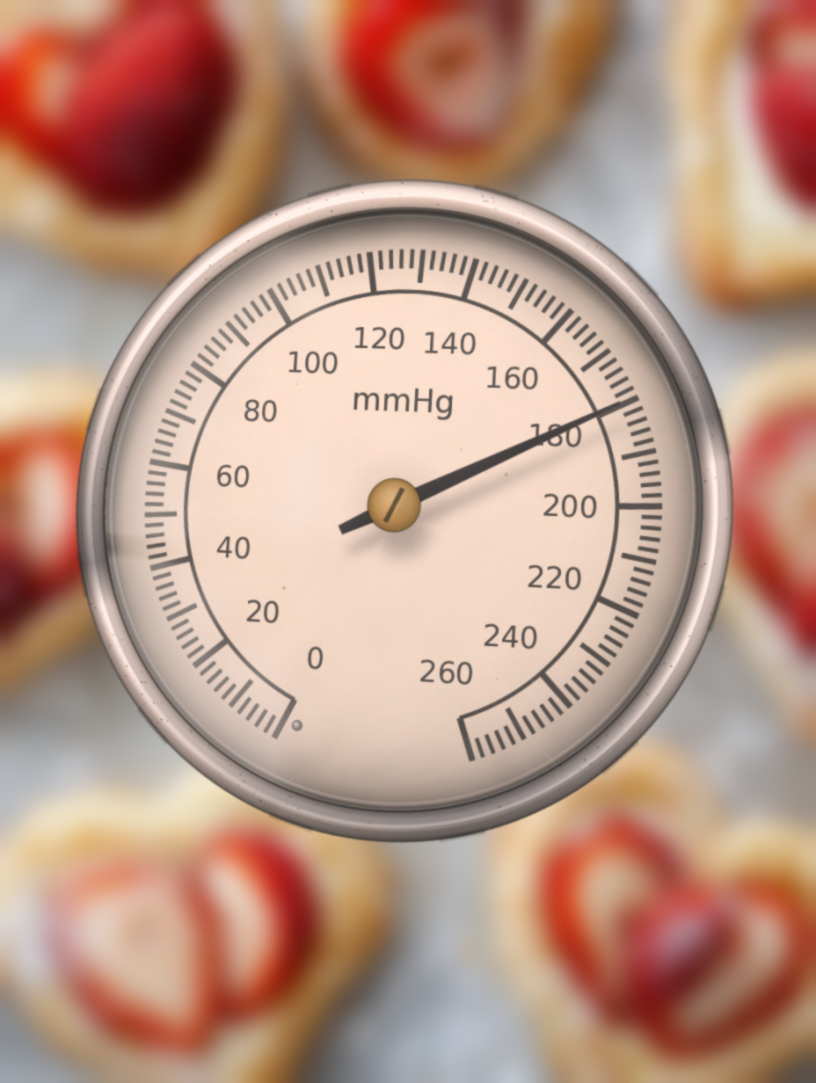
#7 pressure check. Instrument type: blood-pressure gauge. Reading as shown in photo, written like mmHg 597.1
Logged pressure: mmHg 180
